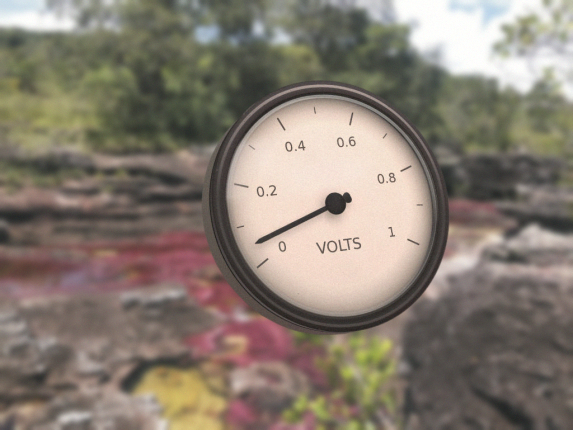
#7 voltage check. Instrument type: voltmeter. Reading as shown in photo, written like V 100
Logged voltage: V 0.05
